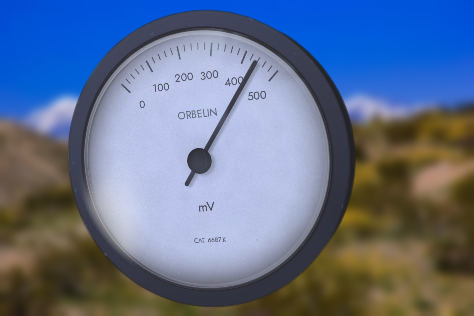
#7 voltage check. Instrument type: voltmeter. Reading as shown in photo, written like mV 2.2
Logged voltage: mV 440
